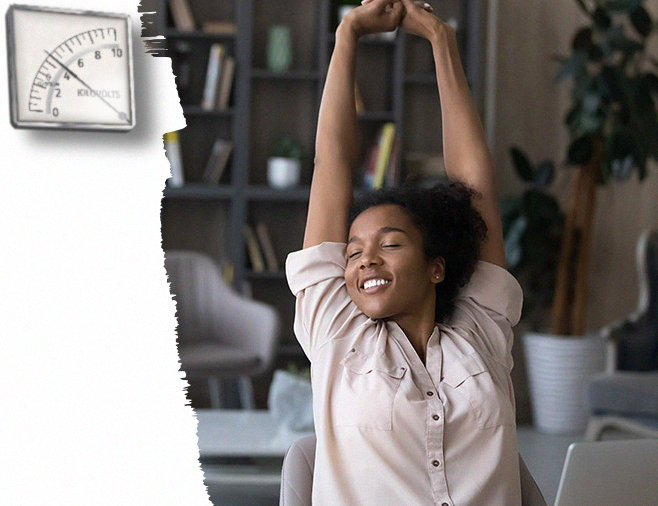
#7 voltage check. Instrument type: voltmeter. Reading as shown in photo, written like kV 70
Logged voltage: kV 4.5
